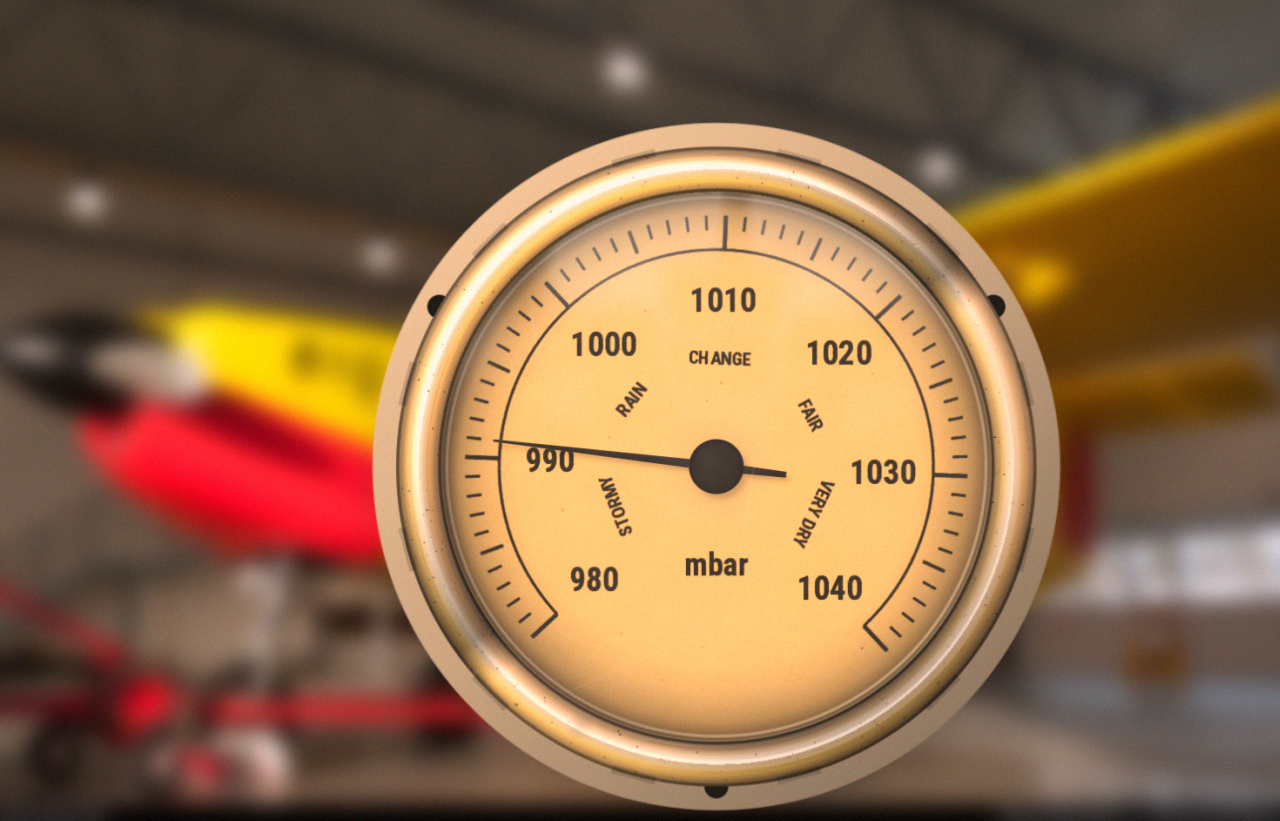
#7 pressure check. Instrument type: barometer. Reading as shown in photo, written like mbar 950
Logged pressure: mbar 991
